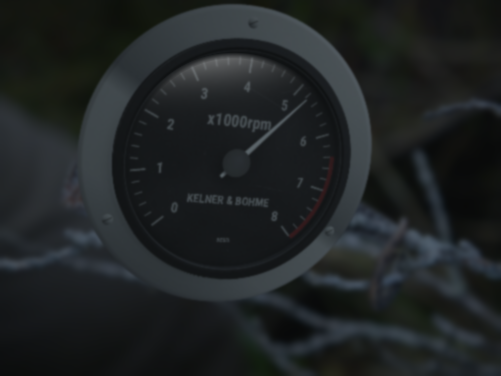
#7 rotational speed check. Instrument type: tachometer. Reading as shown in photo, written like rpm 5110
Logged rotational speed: rpm 5200
